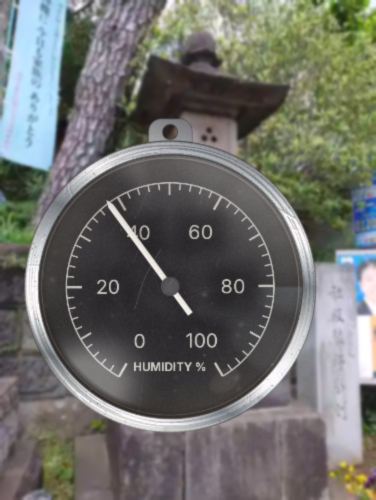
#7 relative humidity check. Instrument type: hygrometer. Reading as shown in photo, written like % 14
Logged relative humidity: % 38
